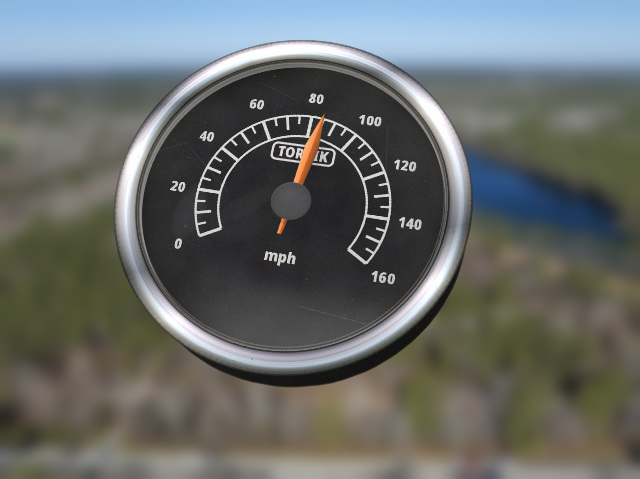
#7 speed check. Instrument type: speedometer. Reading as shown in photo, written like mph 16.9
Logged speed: mph 85
